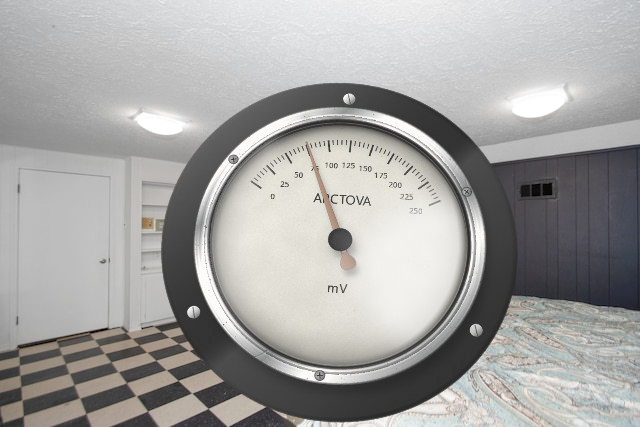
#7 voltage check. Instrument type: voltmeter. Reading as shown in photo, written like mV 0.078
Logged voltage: mV 75
